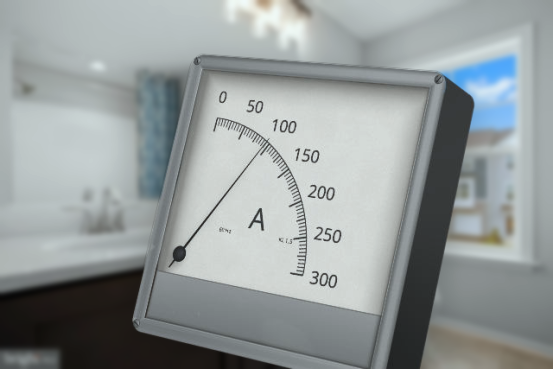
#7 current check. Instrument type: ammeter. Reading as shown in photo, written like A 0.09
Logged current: A 100
